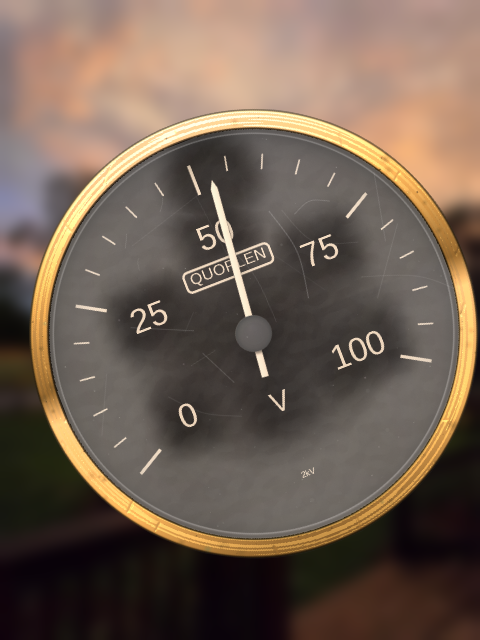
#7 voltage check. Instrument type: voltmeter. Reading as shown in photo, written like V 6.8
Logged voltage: V 52.5
